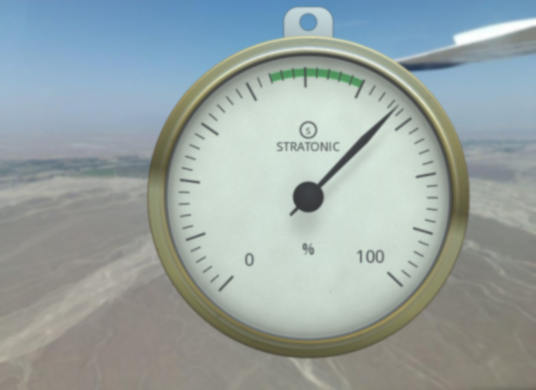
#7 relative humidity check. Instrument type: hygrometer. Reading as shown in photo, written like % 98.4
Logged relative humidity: % 67
